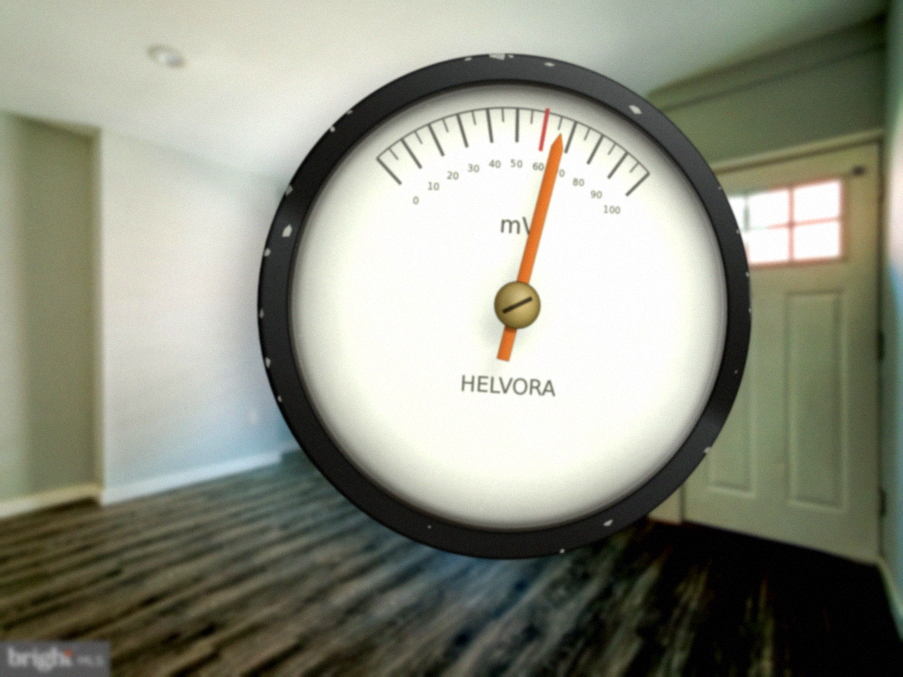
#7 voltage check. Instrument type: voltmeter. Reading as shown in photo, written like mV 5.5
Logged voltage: mV 65
